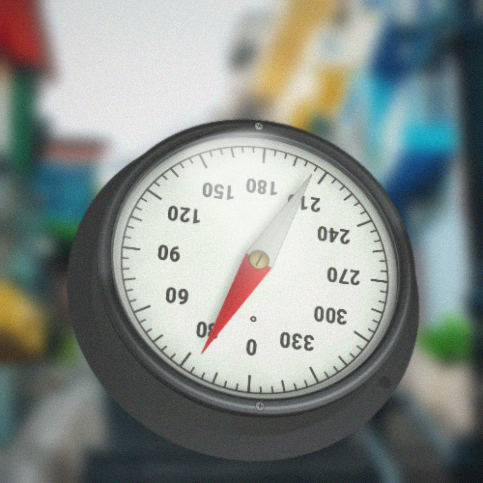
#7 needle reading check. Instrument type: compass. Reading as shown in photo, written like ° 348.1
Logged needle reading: ° 25
